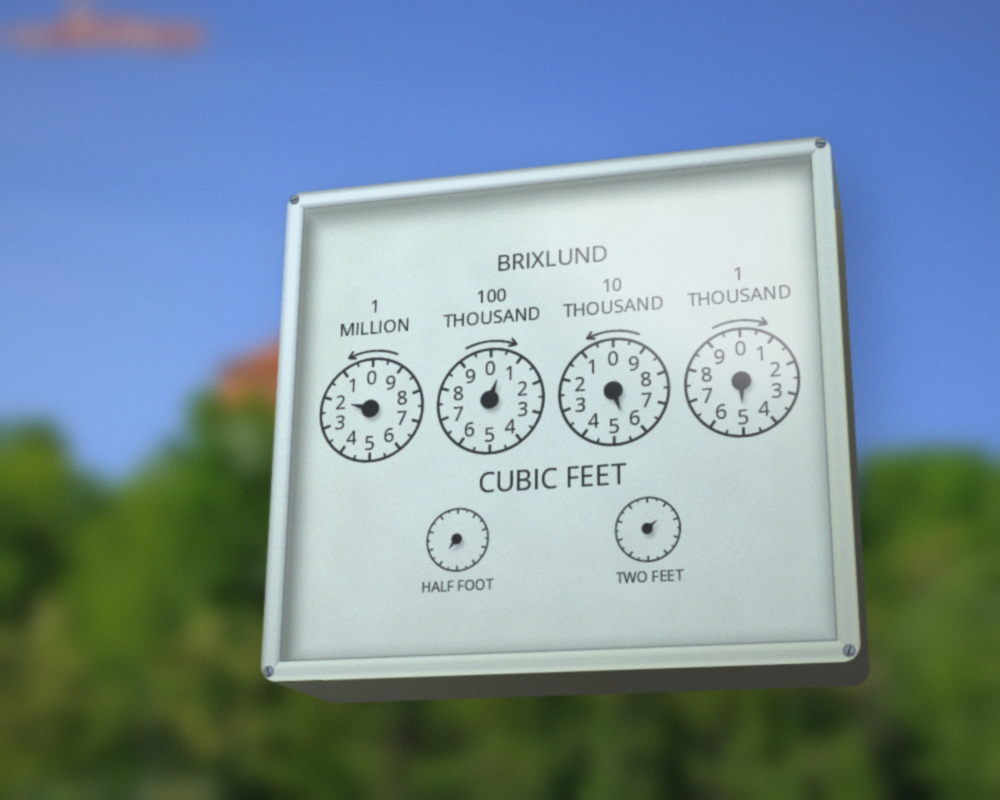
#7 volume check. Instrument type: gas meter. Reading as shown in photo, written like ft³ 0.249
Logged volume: ft³ 205500
